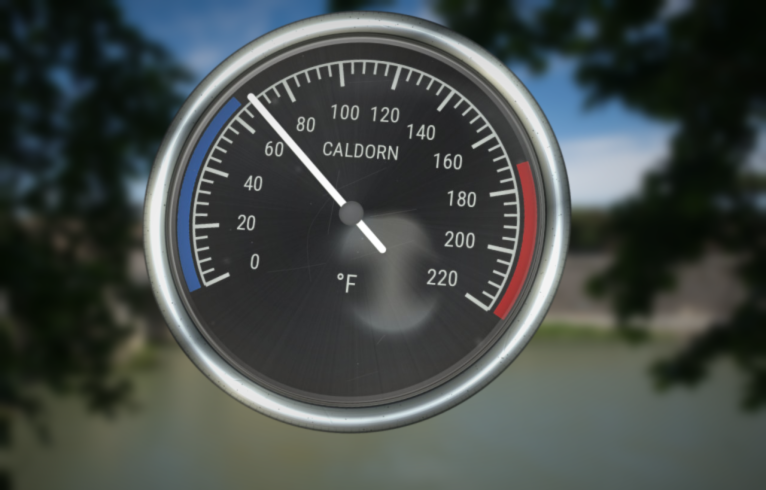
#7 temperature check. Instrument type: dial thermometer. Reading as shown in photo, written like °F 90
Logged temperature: °F 68
